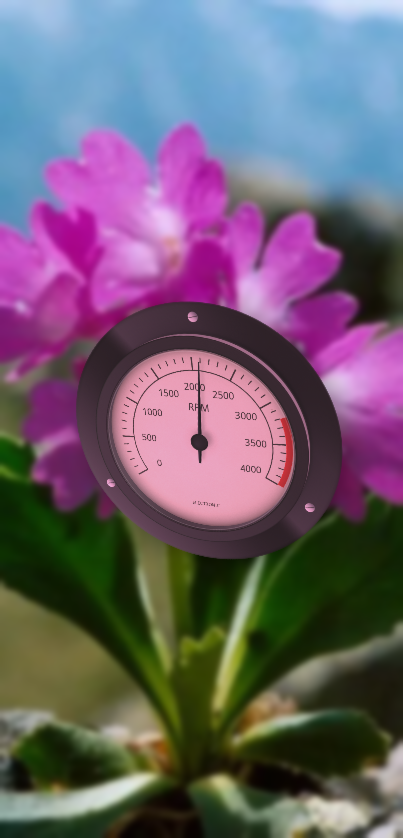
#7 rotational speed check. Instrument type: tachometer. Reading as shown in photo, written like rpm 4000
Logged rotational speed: rpm 2100
